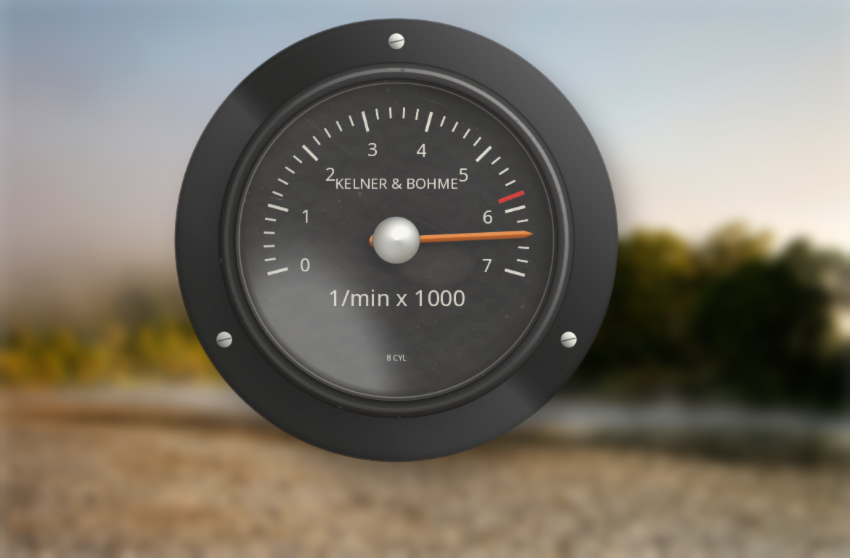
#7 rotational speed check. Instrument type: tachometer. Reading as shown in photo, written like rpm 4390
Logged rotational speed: rpm 6400
